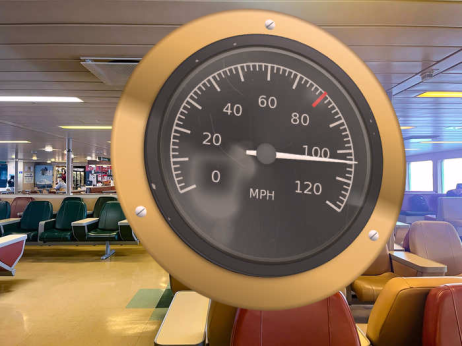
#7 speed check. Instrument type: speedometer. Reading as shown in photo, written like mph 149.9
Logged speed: mph 104
